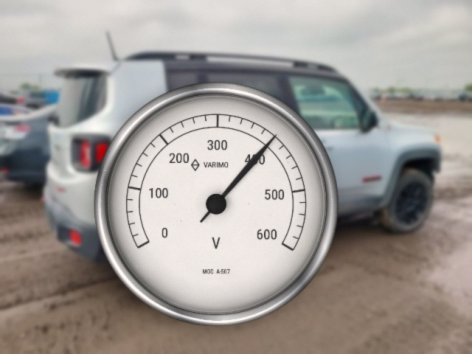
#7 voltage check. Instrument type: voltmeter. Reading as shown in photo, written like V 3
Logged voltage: V 400
